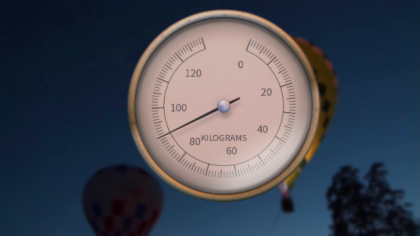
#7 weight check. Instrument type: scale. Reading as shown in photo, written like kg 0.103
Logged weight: kg 90
